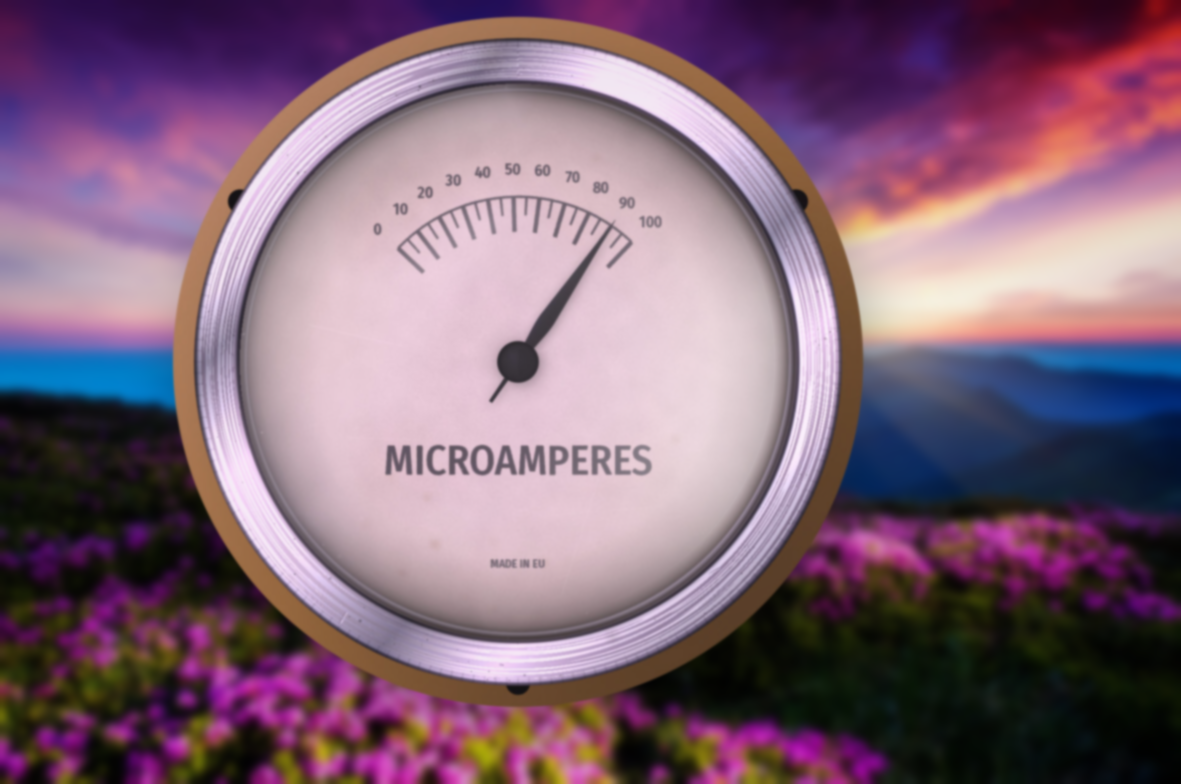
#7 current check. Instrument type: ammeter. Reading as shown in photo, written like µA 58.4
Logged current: µA 90
